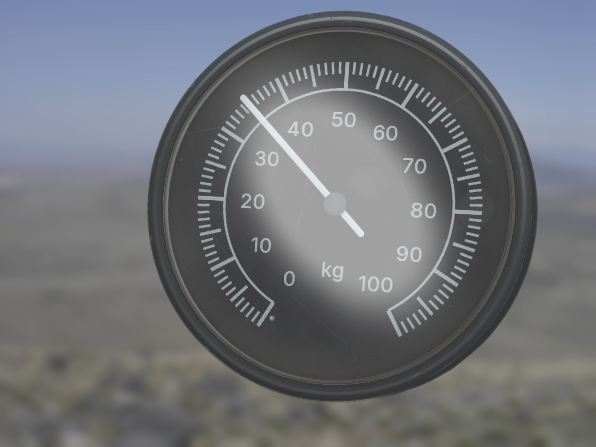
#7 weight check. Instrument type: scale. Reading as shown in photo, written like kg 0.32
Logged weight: kg 35
